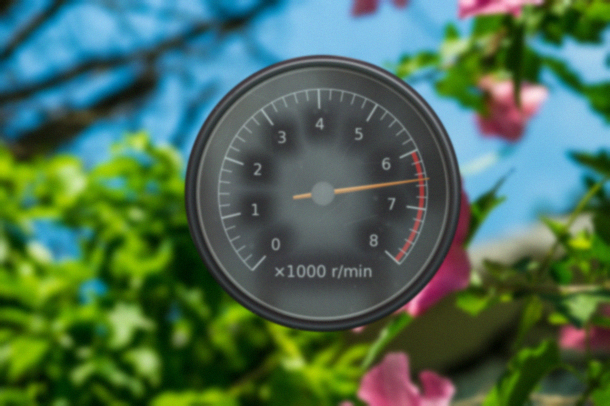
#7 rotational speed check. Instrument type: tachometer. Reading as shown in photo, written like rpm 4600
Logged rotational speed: rpm 6500
